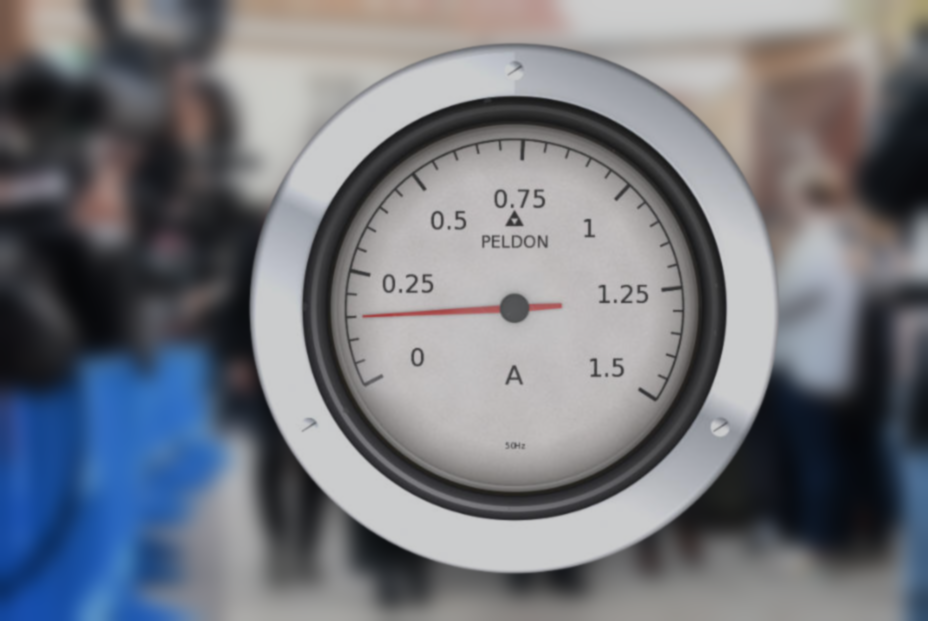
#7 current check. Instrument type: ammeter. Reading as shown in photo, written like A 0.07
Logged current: A 0.15
